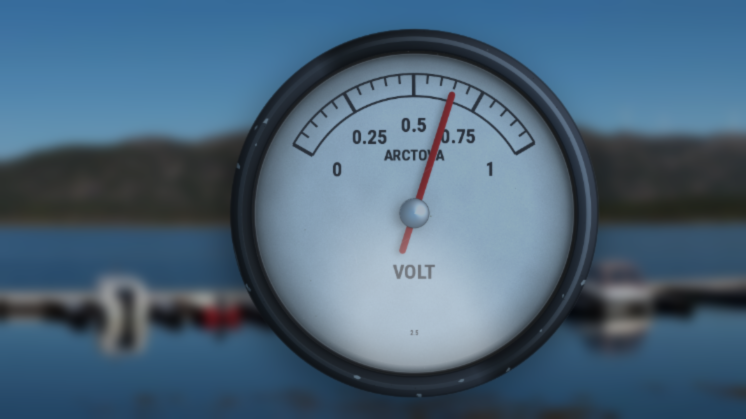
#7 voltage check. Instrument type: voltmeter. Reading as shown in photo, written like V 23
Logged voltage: V 0.65
